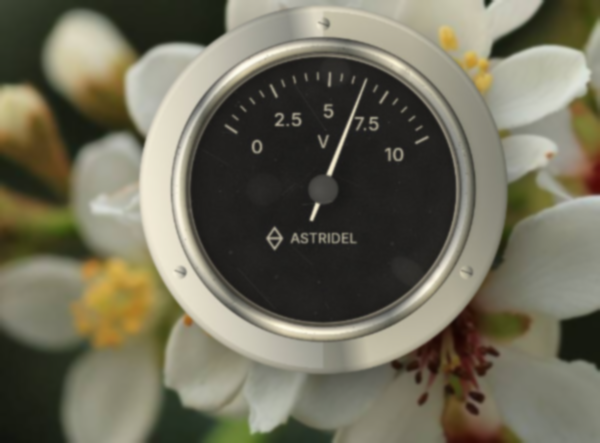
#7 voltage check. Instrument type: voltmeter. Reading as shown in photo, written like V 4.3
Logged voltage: V 6.5
